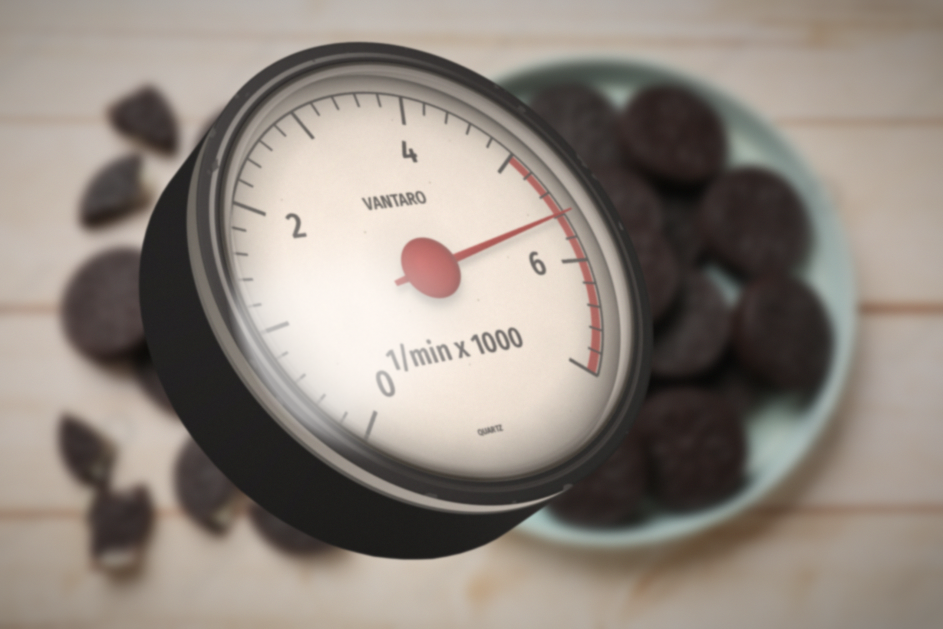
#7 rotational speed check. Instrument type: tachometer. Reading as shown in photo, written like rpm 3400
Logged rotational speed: rpm 5600
